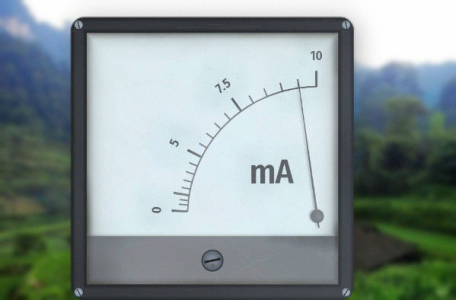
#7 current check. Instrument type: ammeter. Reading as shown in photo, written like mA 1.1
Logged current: mA 9.5
